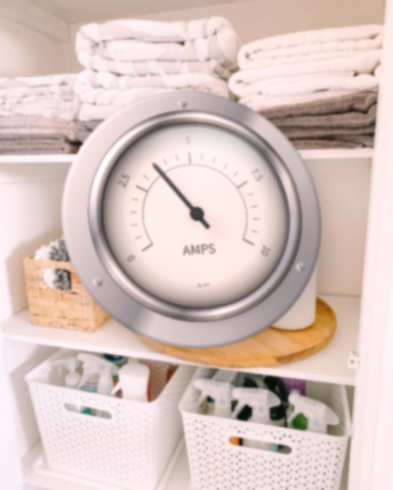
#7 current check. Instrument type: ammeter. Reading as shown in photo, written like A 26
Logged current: A 3.5
